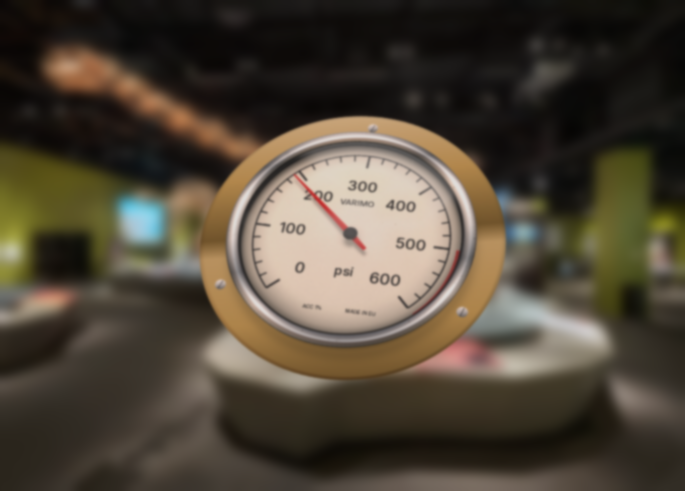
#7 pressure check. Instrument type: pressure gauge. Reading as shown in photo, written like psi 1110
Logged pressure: psi 190
